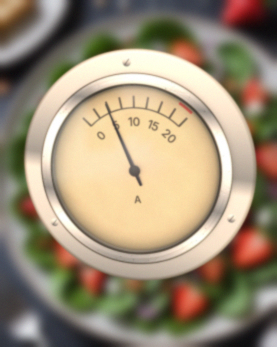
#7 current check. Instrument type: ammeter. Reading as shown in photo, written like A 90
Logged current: A 5
